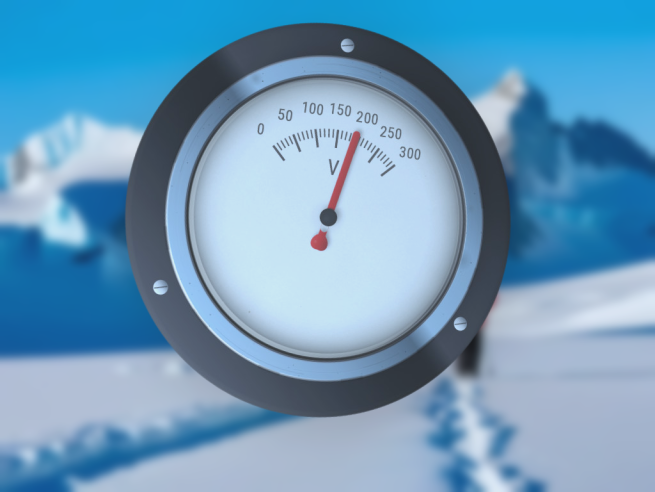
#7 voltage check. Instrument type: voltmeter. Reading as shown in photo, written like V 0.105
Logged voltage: V 190
